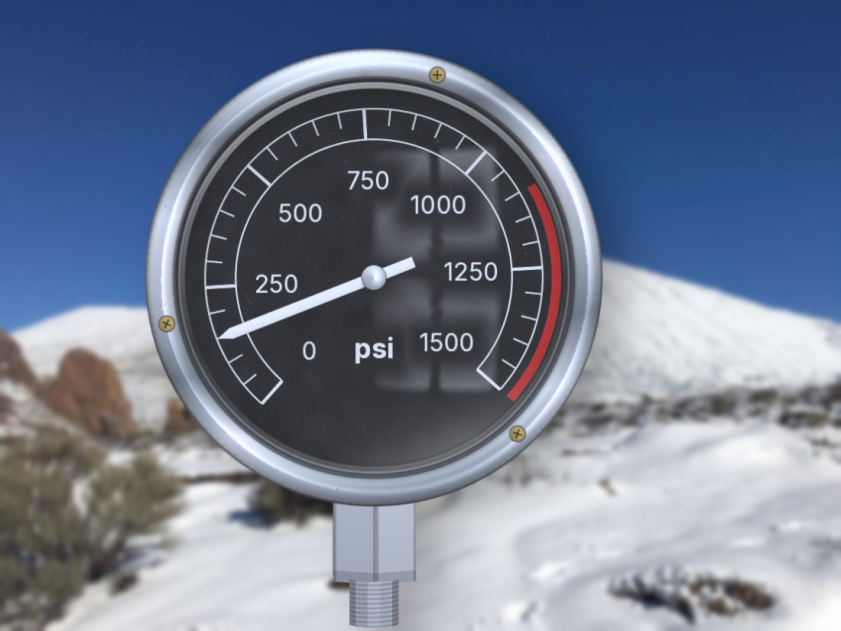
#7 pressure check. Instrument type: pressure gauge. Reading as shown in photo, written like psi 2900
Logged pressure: psi 150
